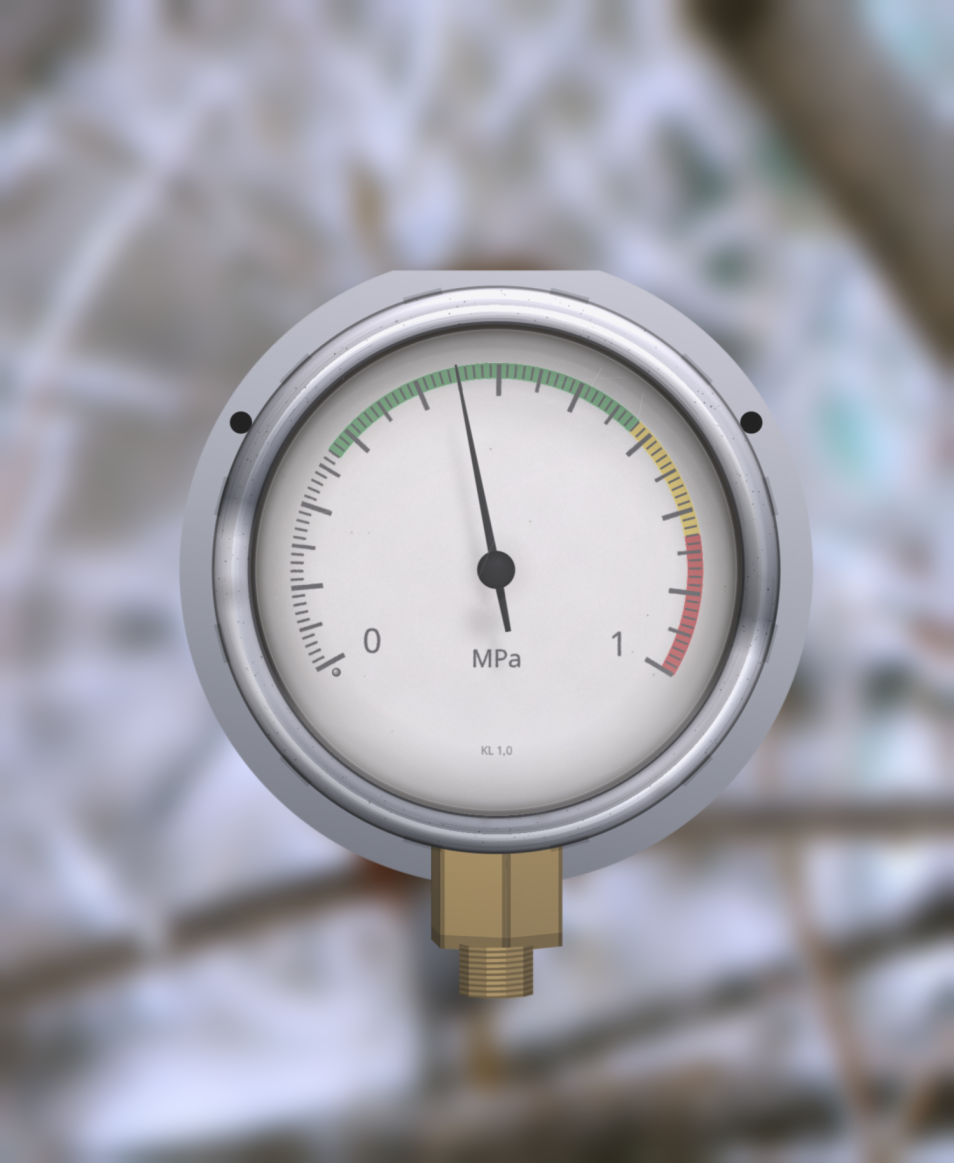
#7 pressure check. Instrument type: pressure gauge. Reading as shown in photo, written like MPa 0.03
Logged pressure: MPa 0.45
